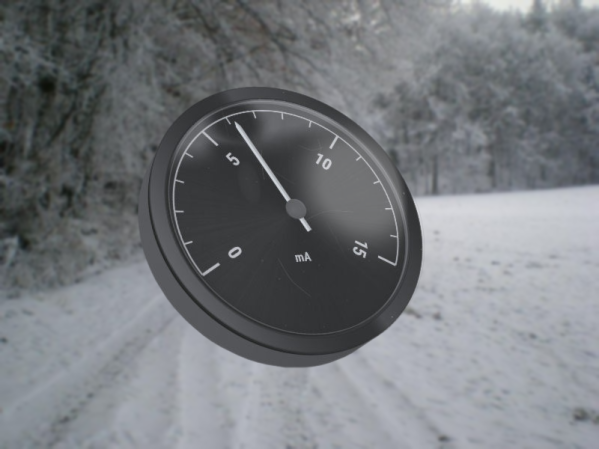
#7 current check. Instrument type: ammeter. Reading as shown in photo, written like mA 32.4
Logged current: mA 6
